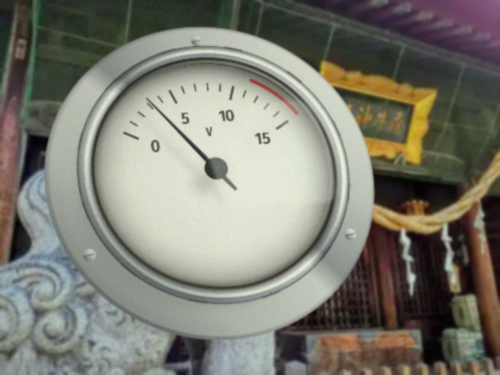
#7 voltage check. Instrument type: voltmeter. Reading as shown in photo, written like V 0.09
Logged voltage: V 3
